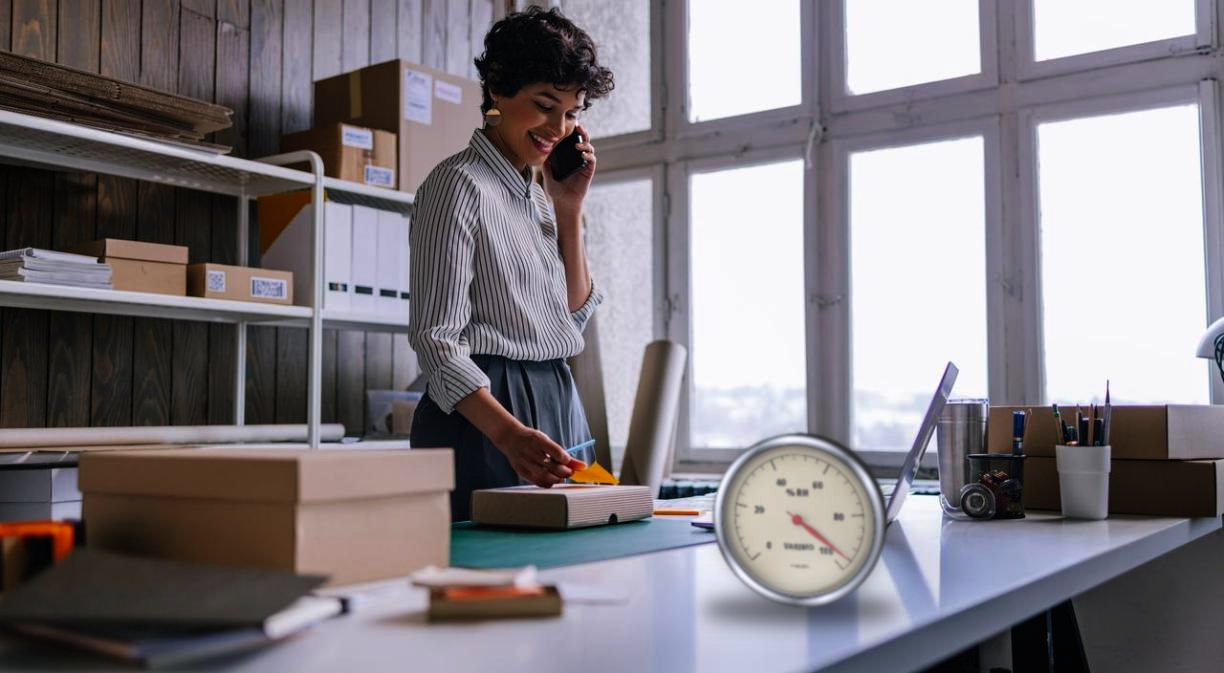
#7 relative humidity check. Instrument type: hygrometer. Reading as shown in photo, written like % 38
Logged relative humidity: % 96
